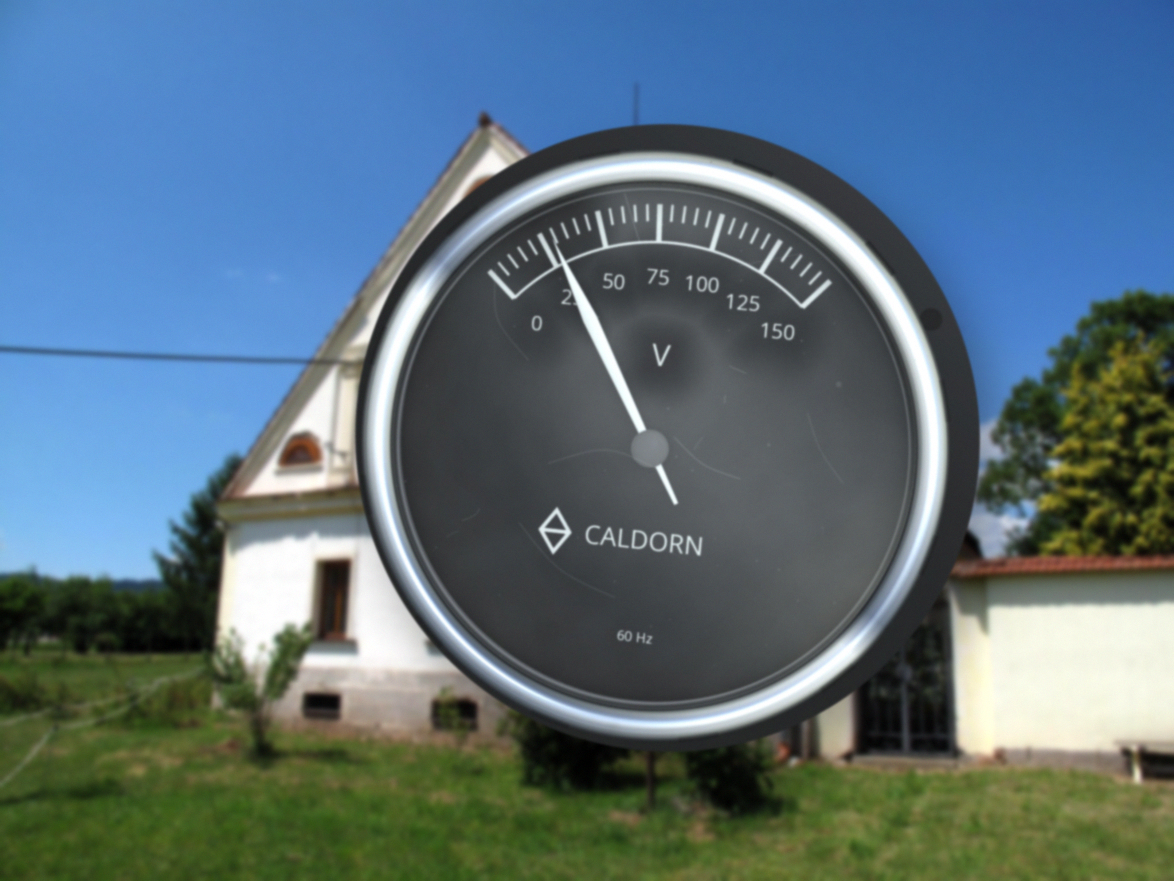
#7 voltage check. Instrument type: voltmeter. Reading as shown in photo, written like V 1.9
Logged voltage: V 30
